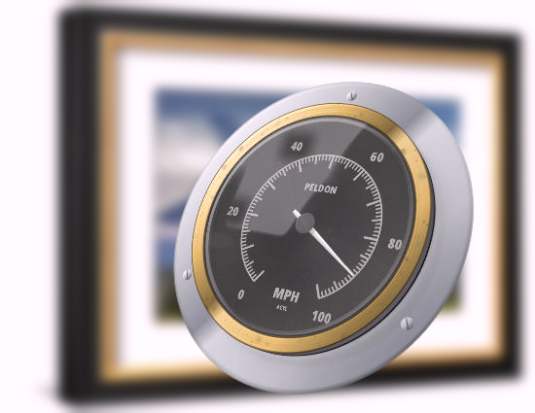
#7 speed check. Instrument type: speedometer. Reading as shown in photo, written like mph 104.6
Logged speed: mph 90
